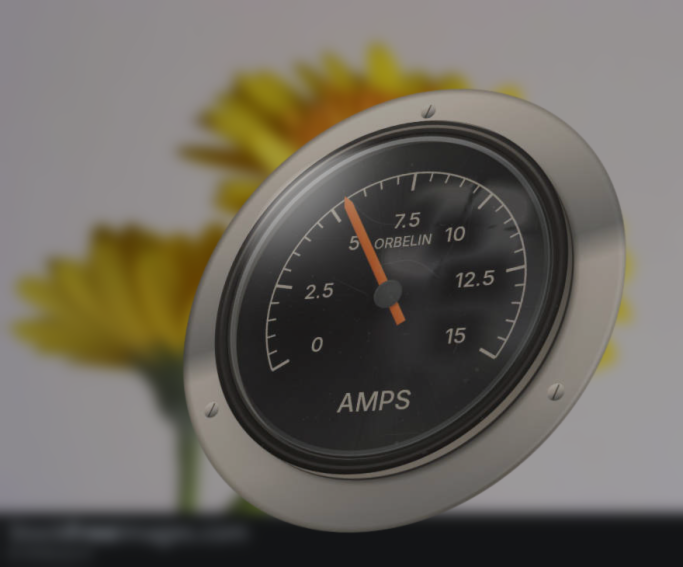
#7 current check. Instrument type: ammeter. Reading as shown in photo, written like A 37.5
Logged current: A 5.5
